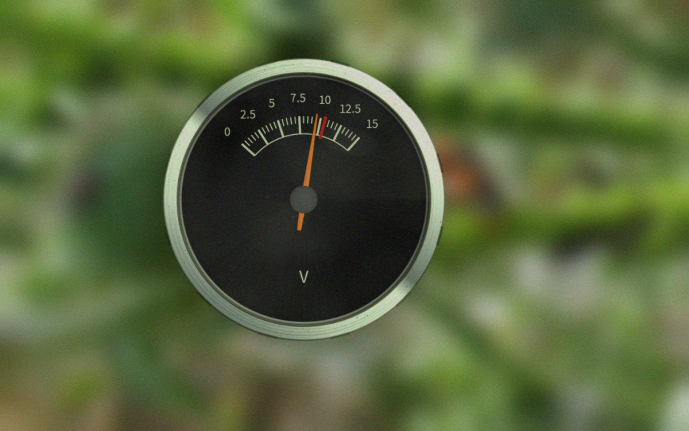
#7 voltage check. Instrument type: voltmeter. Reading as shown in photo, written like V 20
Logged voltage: V 9.5
